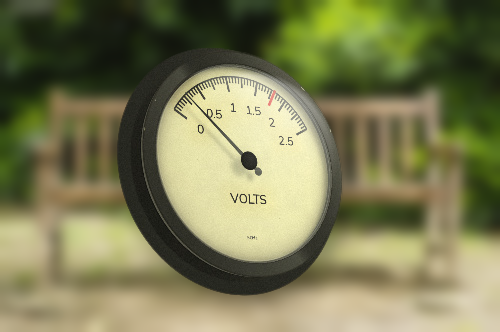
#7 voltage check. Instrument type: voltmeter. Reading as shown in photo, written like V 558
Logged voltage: V 0.25
